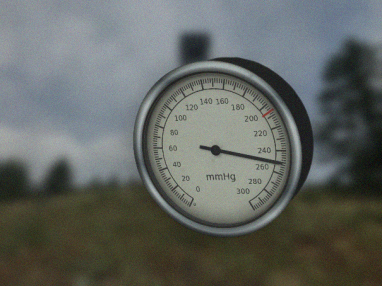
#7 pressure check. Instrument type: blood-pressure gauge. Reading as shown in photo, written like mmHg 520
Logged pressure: mmHg 250
